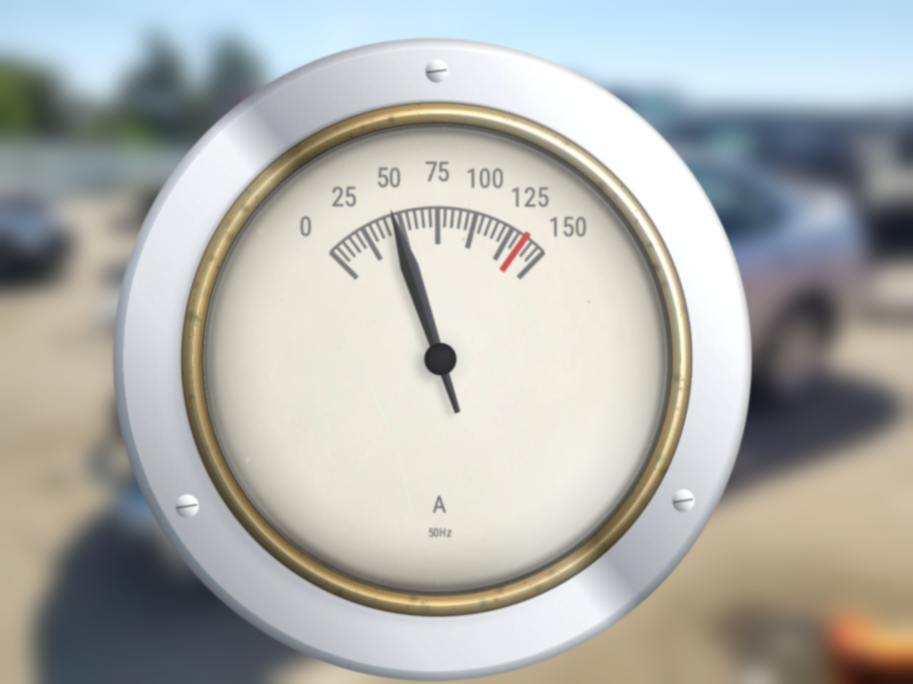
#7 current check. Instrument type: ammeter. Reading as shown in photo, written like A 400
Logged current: A 45
